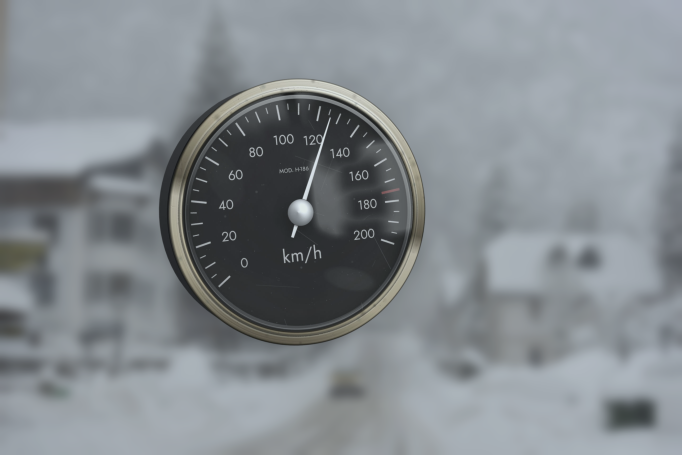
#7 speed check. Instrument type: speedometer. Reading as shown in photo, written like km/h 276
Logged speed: km/h 125
